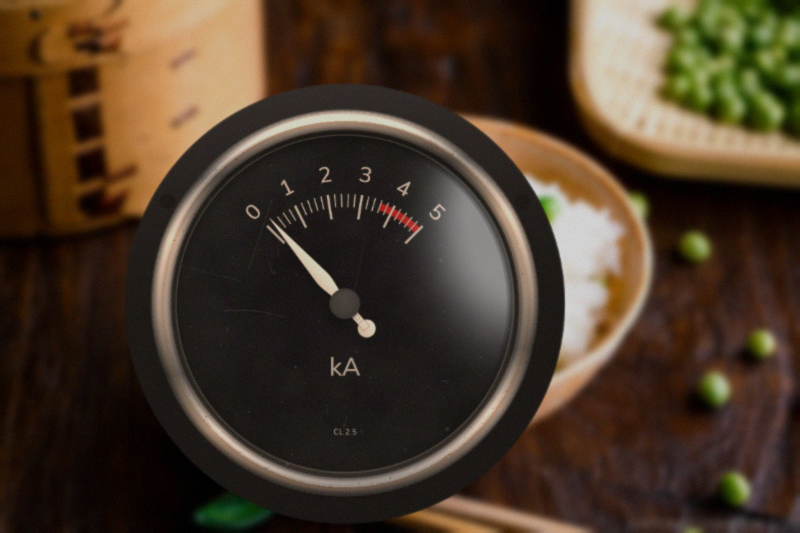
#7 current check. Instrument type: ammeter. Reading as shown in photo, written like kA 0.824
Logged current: kA 0.2
